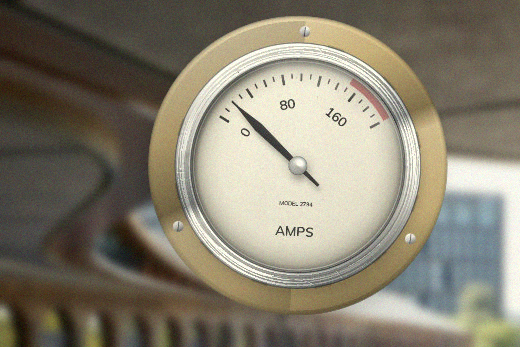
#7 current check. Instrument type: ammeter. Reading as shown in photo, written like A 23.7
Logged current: A 20
